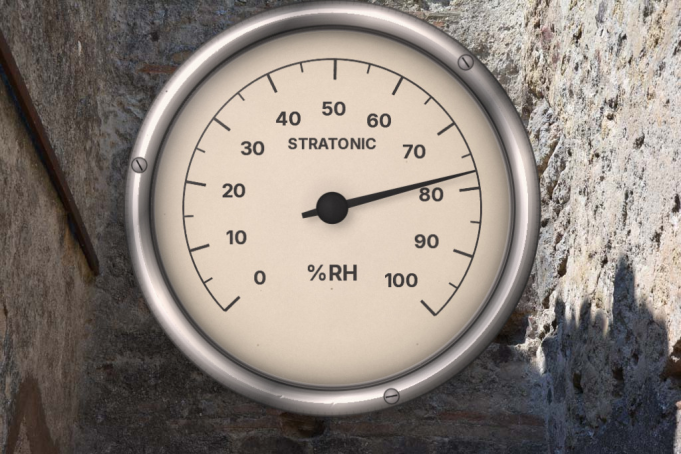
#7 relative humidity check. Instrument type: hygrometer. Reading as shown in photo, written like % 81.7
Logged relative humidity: % 77.5
